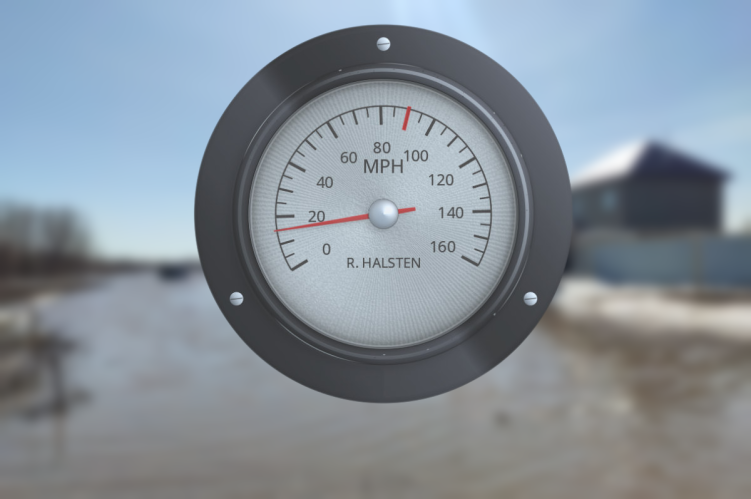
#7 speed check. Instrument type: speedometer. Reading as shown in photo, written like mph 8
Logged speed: mph 15
